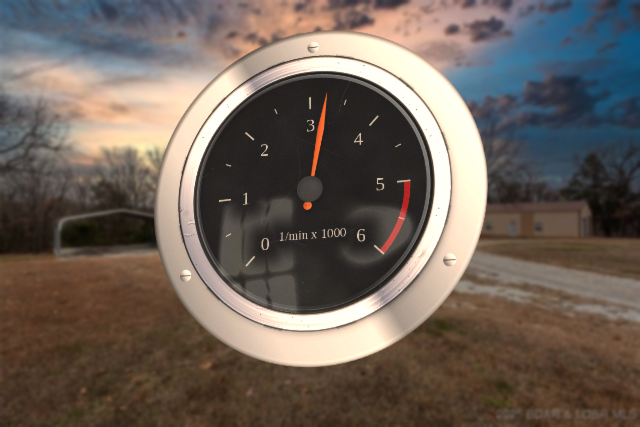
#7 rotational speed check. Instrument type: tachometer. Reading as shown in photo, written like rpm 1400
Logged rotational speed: rpm 3250
